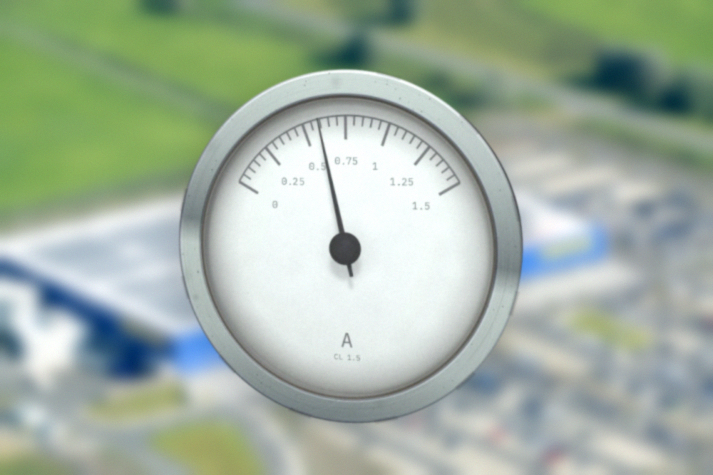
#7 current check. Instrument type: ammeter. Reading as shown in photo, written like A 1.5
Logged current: A 0.6
